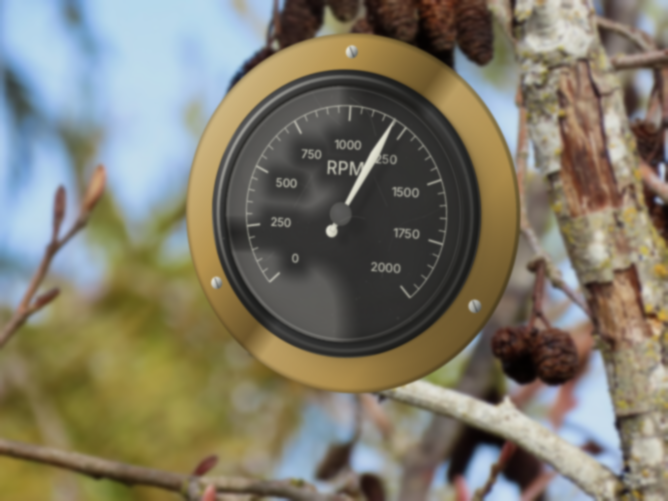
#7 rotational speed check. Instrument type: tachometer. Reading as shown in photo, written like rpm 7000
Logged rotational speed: rpm 1200
